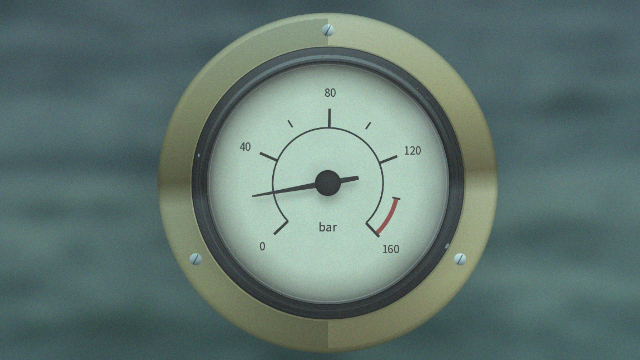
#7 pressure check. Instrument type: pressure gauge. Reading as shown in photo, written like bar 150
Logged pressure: bar 20
